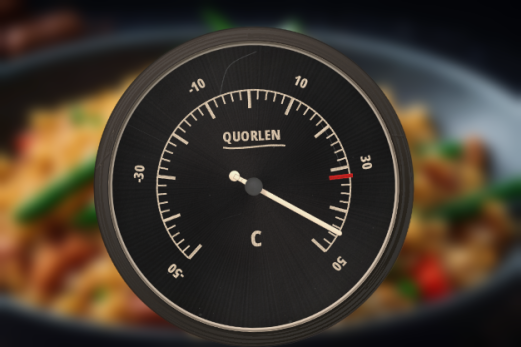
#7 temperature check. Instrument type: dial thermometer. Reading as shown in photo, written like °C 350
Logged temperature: °C 45
